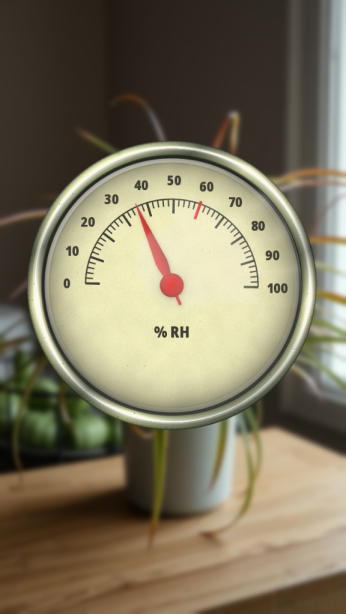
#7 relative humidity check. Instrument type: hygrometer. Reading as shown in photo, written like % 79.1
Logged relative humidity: % 36
